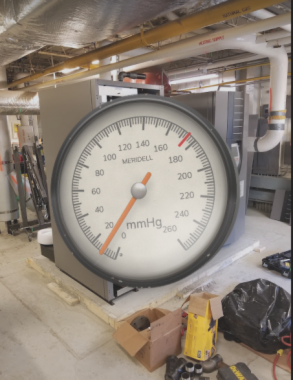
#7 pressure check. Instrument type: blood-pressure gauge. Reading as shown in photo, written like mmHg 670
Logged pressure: mmHg 10
